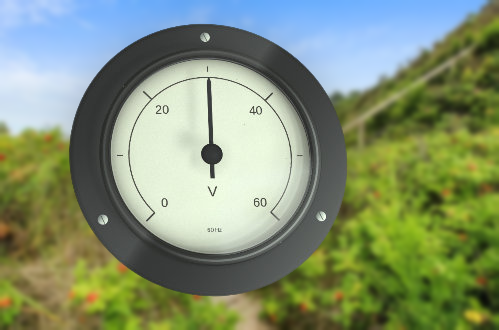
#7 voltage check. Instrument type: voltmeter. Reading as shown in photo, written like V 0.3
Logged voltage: V 30
